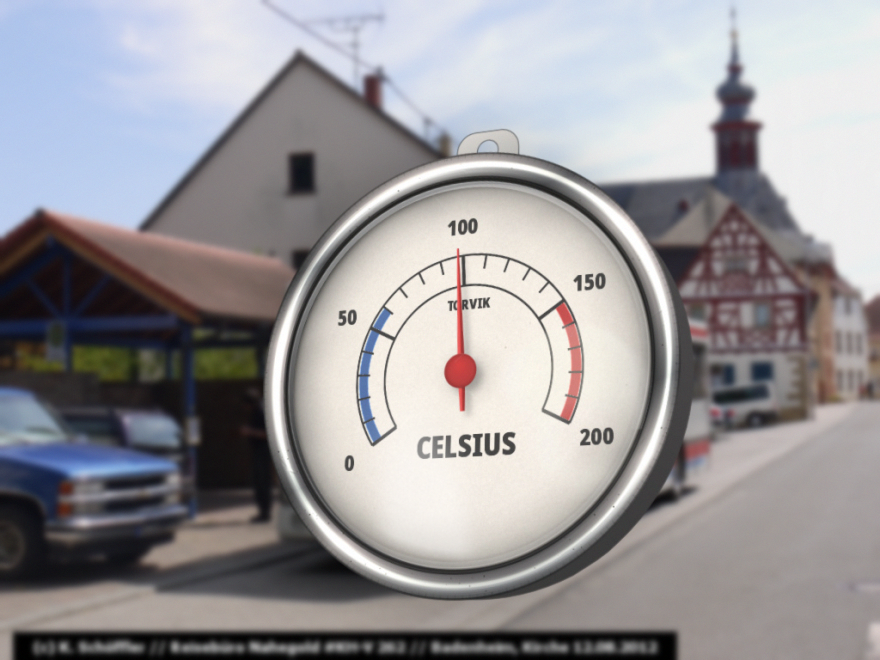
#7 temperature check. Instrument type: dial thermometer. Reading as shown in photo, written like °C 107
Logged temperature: °C 100
